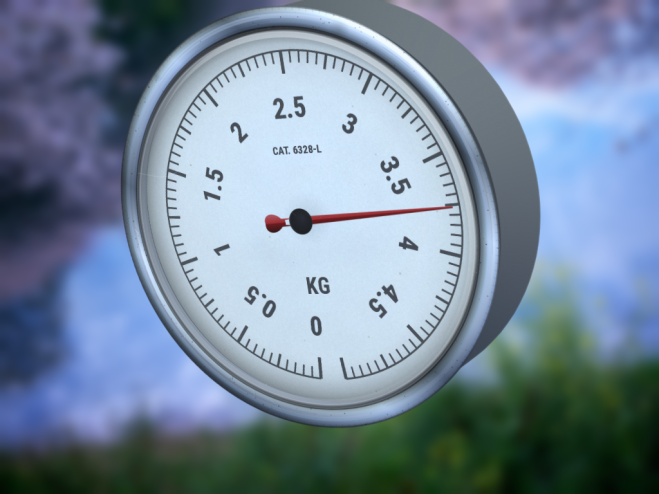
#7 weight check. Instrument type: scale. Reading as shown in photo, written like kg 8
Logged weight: kg 3.75
